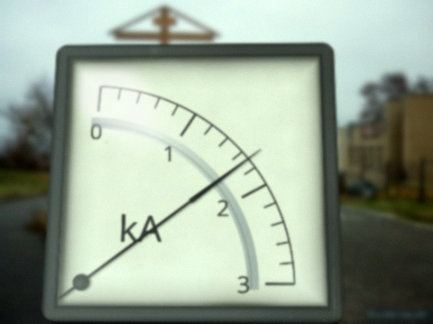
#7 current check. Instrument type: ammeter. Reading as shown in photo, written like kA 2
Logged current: kA 1.7
